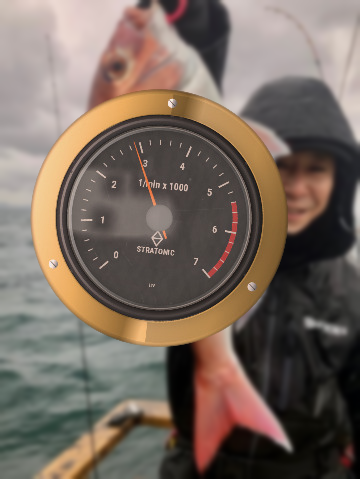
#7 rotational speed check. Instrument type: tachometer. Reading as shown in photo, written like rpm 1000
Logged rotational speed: rpm 2900
